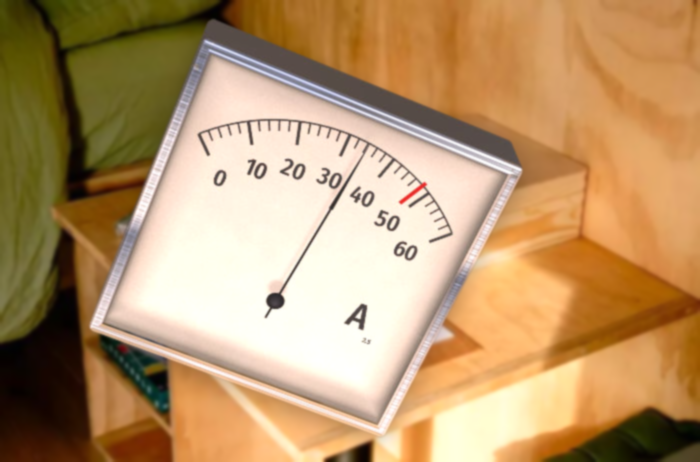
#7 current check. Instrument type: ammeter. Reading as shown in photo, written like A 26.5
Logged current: A 34
